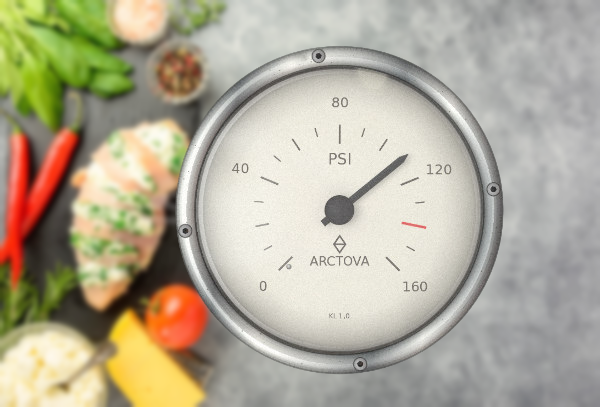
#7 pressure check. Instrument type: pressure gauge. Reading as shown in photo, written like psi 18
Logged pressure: psi 110
